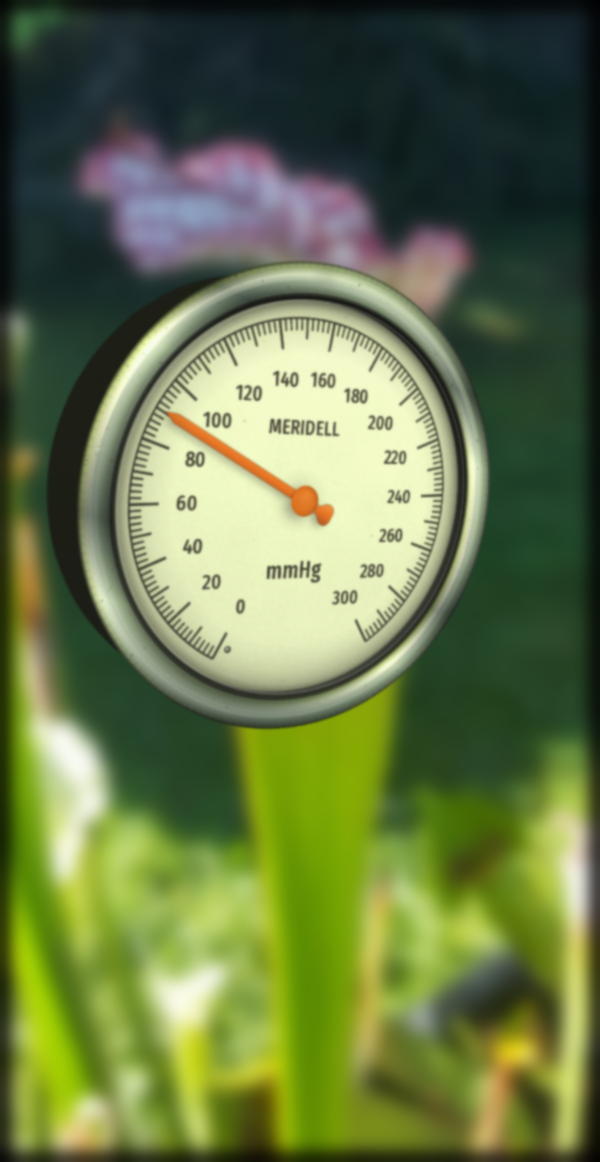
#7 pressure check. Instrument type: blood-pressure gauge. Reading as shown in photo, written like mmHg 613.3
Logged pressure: mmHg 90
